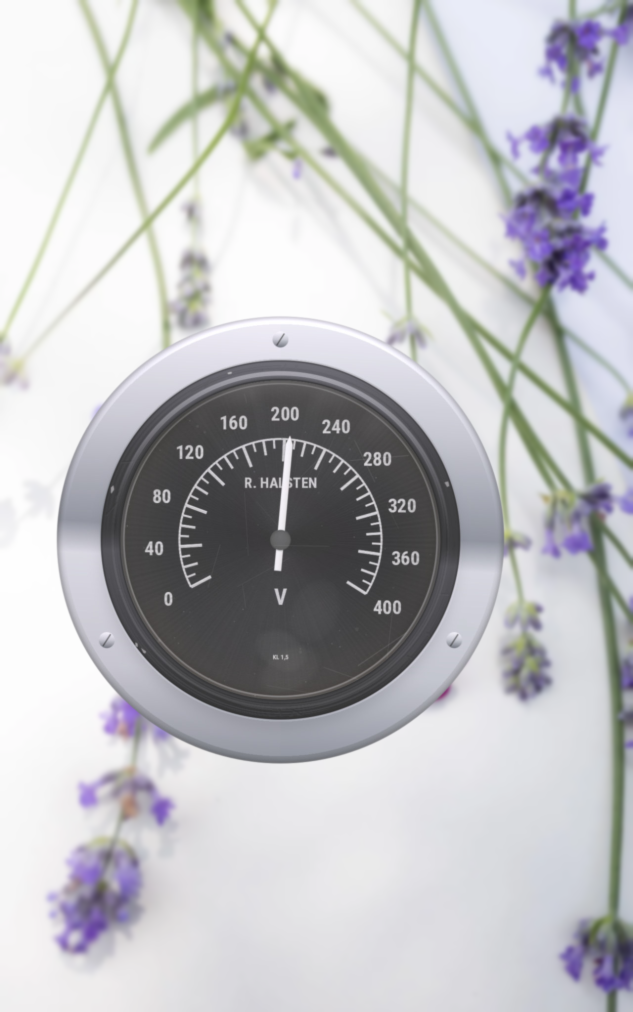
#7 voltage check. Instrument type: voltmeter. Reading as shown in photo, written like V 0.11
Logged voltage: V 205
